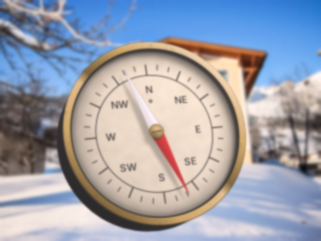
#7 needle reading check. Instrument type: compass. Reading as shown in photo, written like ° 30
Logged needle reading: ° 160
